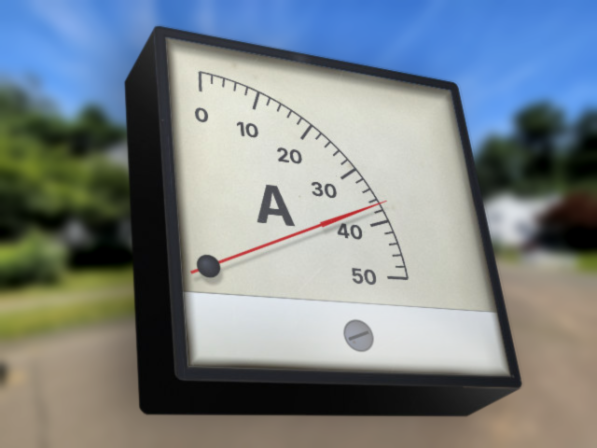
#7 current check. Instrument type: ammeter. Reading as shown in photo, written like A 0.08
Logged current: A 37
